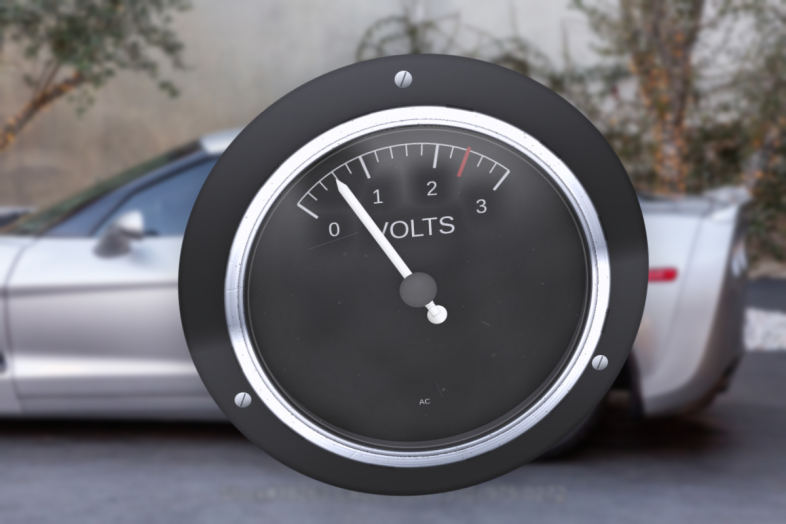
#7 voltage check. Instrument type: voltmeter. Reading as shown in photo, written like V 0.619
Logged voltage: V 0.6
